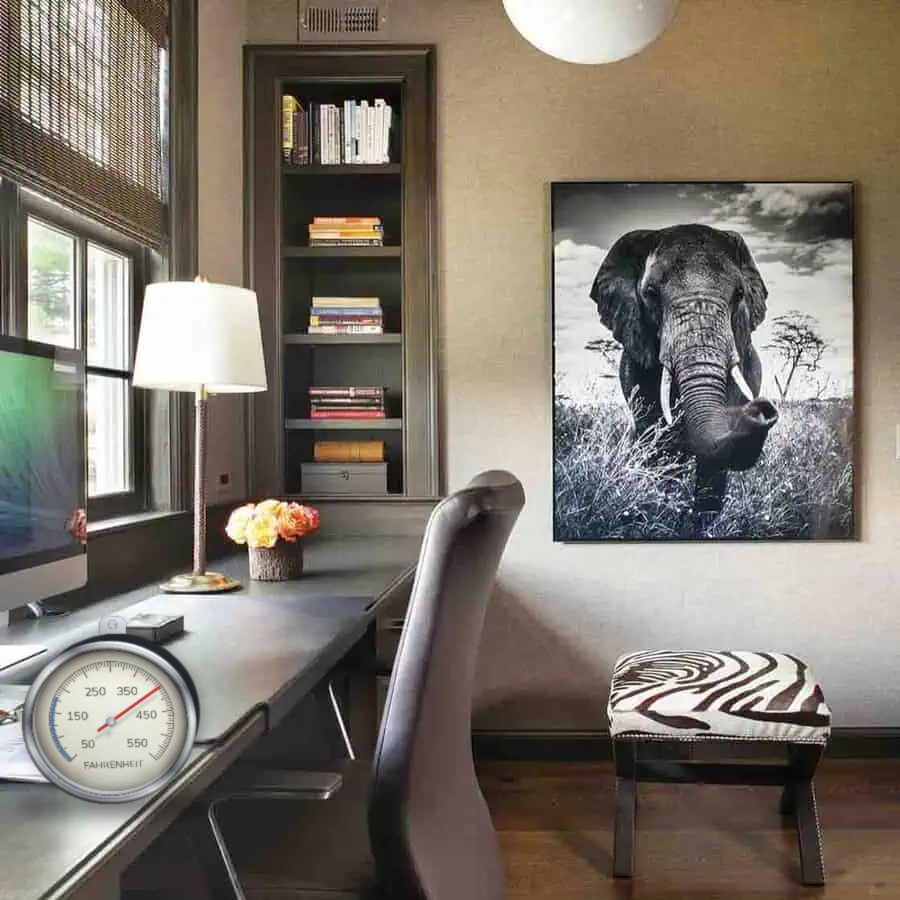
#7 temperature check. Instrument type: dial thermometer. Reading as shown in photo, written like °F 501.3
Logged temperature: °F 400
